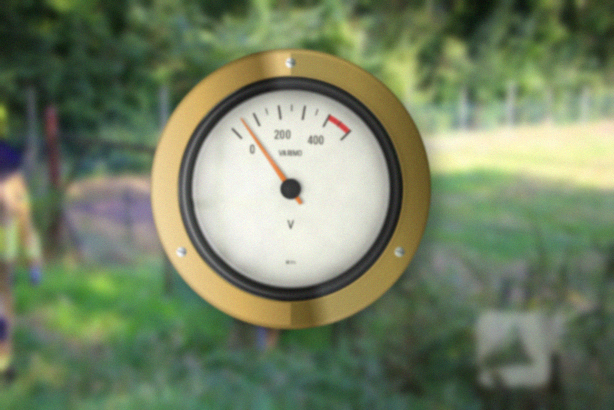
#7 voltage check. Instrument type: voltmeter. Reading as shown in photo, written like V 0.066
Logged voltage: V 50
